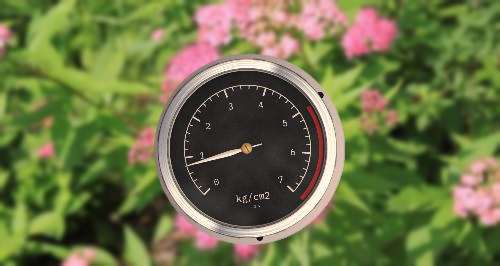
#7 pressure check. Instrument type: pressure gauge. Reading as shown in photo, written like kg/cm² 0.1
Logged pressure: kg/cm² 0.8
